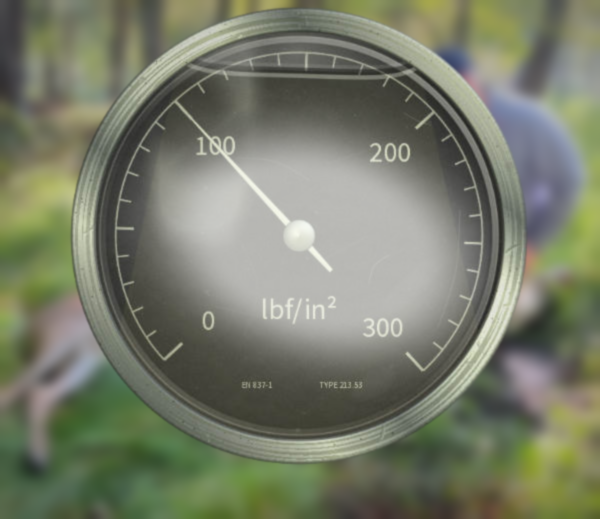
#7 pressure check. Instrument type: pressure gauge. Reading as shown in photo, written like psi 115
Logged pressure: psi 100
